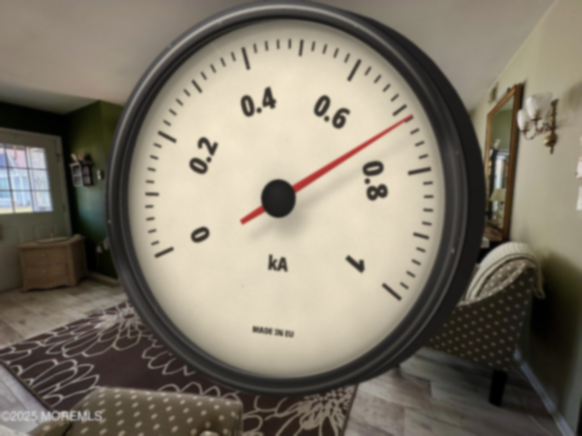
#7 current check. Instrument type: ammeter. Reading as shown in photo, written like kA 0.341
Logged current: kA 0.72
